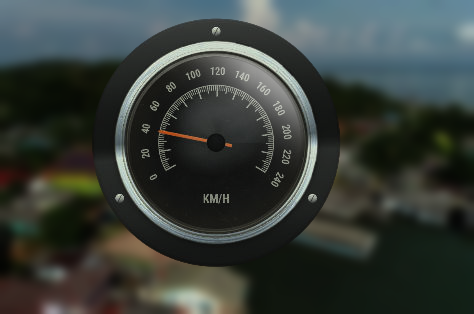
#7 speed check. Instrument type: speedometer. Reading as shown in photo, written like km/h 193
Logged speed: km/h 40
